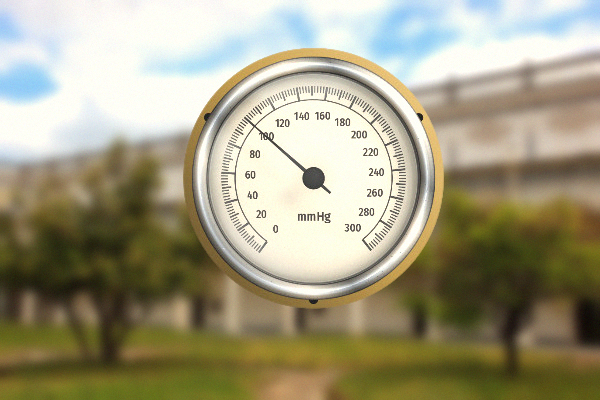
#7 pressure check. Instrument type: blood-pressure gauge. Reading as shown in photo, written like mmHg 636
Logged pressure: mmHg 100
